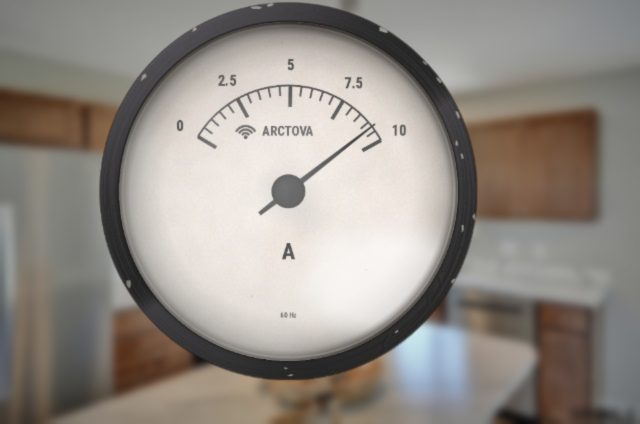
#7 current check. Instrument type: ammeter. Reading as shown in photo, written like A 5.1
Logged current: A 9.25
